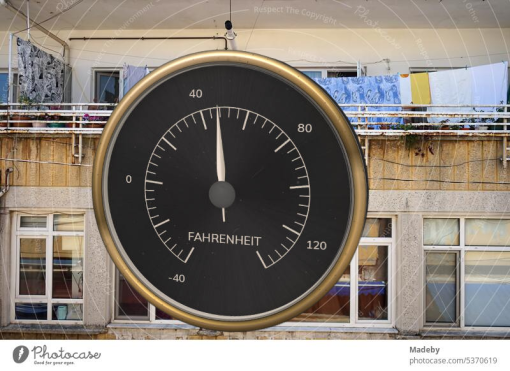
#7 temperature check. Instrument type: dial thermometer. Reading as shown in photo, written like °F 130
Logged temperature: °F 48
